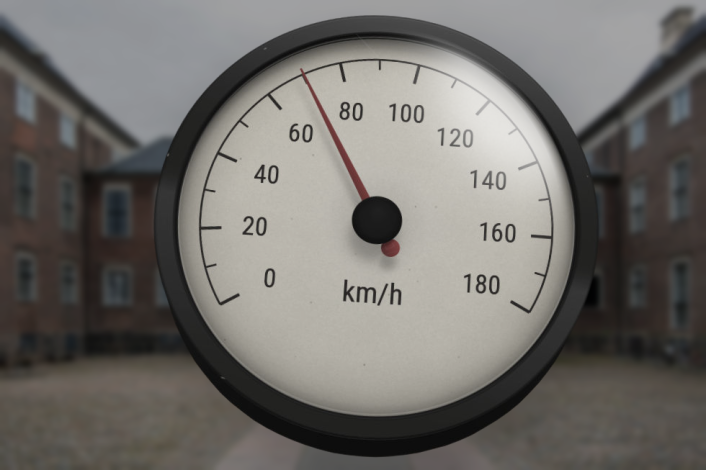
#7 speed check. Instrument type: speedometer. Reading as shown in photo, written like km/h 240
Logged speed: km/h 70
